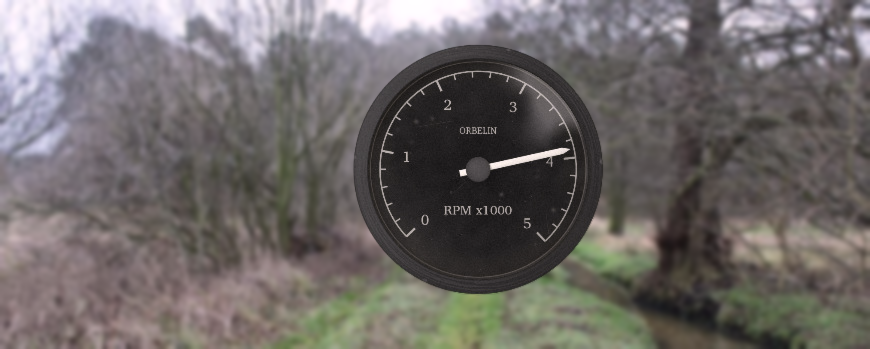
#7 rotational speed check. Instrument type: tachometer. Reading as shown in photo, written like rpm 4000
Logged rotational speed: rpm 3900
